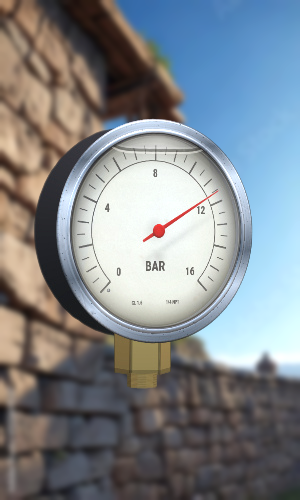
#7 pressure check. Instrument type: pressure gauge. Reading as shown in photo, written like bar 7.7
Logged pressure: bar 11.5
